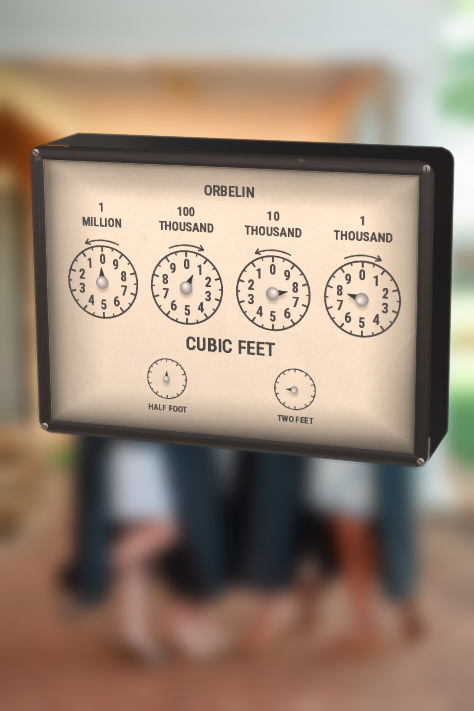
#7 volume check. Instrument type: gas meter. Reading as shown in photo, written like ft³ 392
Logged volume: ft³ 7800
